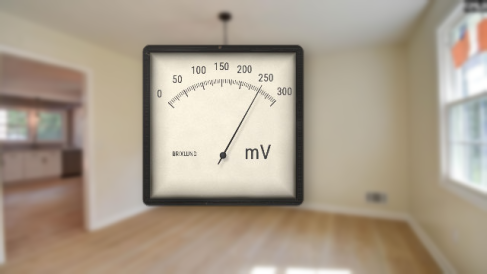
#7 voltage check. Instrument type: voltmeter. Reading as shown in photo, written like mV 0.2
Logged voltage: mV 250
